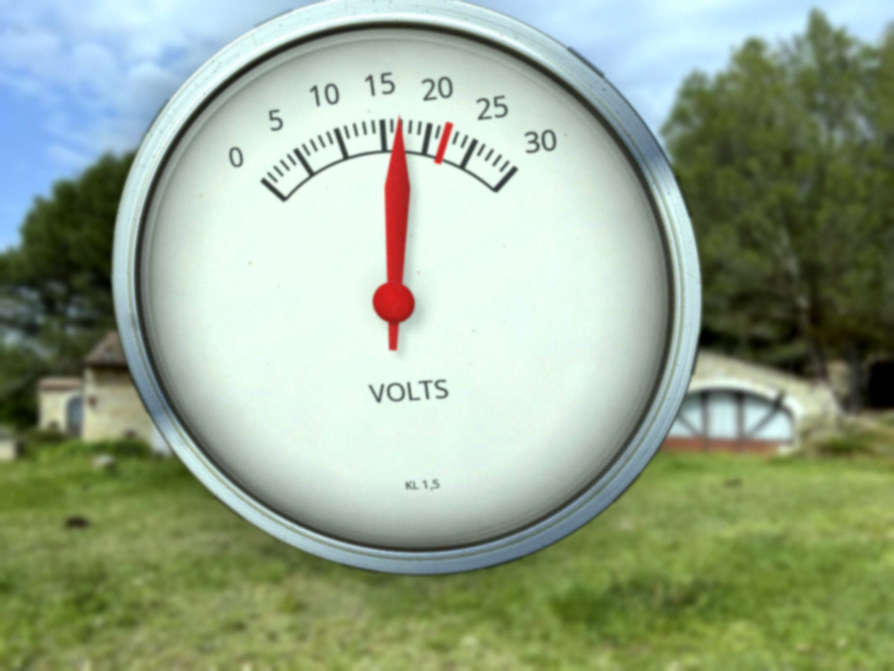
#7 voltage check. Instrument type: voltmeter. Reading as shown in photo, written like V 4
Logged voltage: V 17
